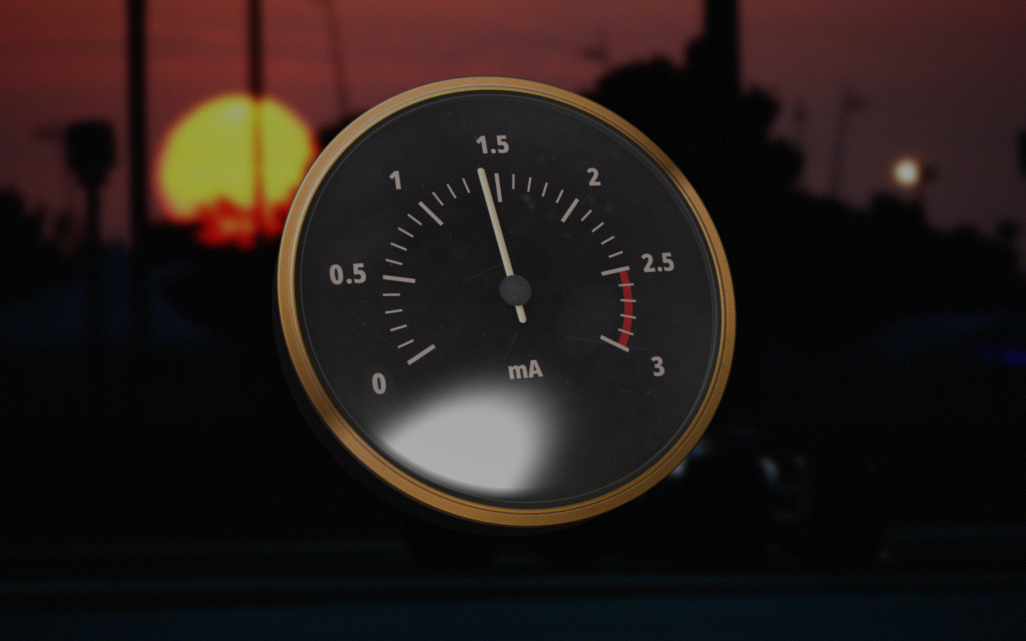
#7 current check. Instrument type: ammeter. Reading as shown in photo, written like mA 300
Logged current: mA 1.4
